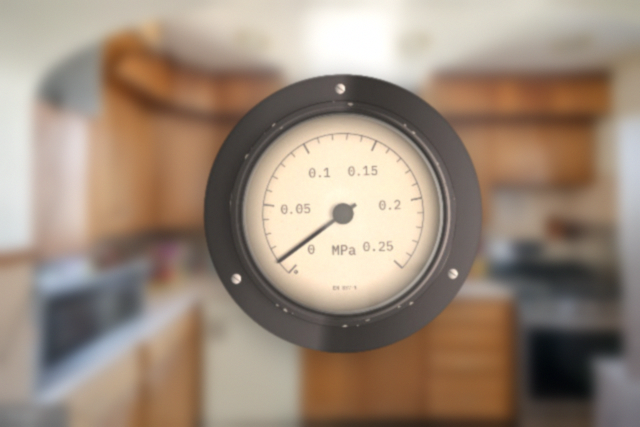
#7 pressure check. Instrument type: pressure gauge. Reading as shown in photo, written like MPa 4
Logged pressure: MPa 0.01
